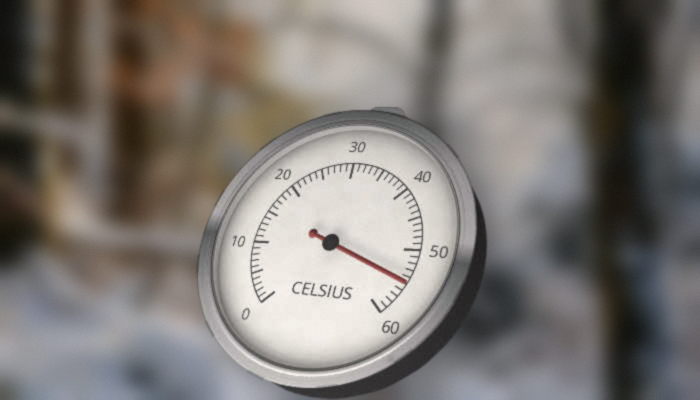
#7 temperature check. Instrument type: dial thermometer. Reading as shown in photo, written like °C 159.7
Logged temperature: °C 55
